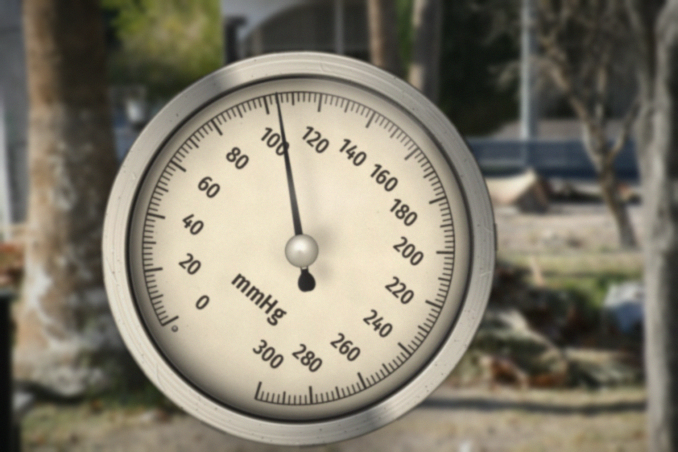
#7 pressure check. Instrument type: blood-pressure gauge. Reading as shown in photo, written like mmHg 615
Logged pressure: mmHg 104
